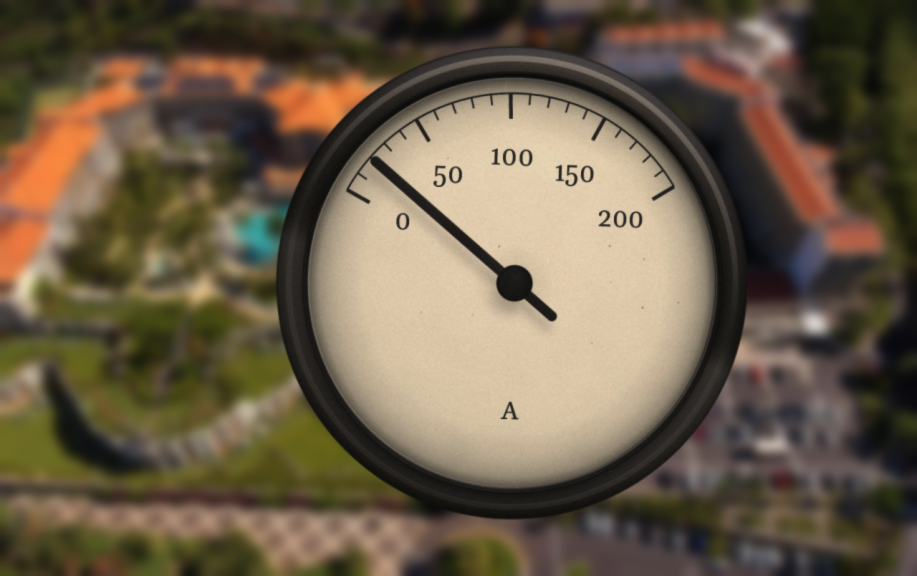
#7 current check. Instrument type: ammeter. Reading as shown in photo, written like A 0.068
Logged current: A 20
